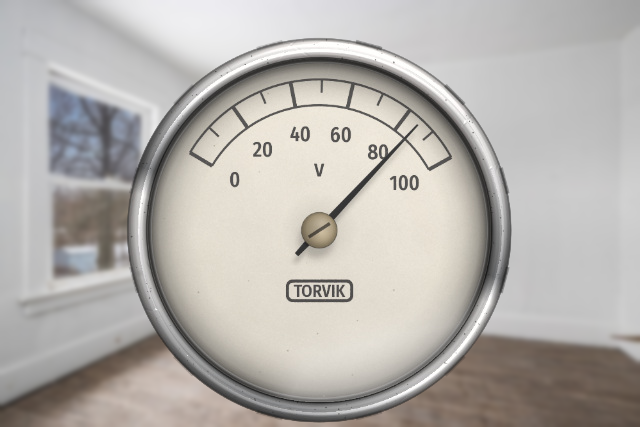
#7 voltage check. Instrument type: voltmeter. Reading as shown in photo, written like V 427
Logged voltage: V 85
